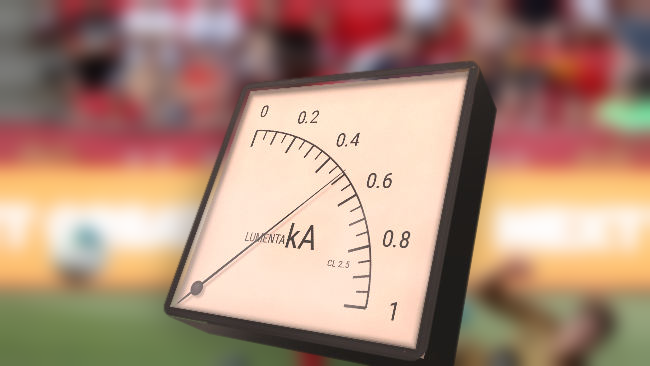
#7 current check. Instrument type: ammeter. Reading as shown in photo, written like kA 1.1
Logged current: kA 0.5
